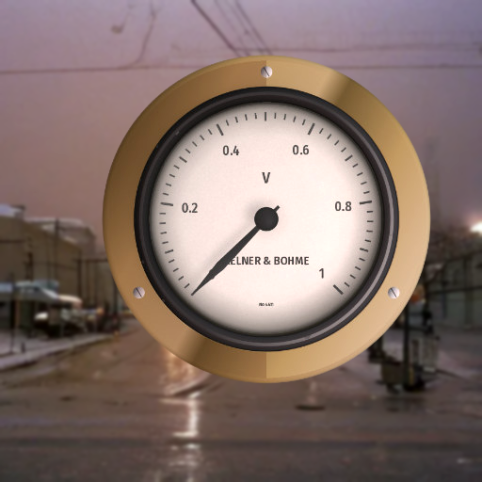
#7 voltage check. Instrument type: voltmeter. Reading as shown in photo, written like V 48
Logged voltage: V 0
